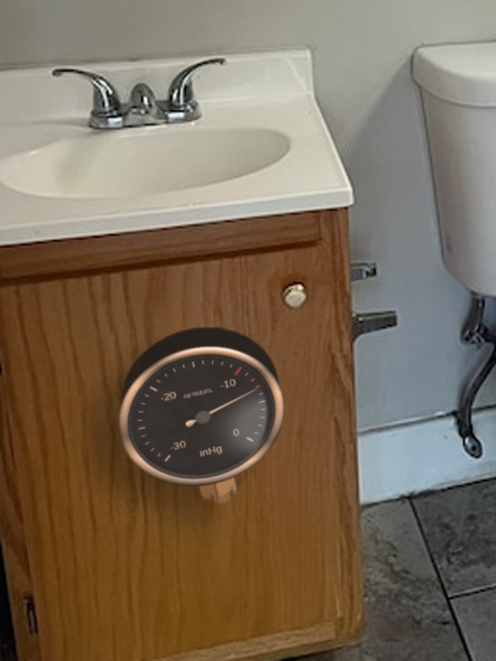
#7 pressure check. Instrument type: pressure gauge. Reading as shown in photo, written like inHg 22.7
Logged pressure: inHg -7
